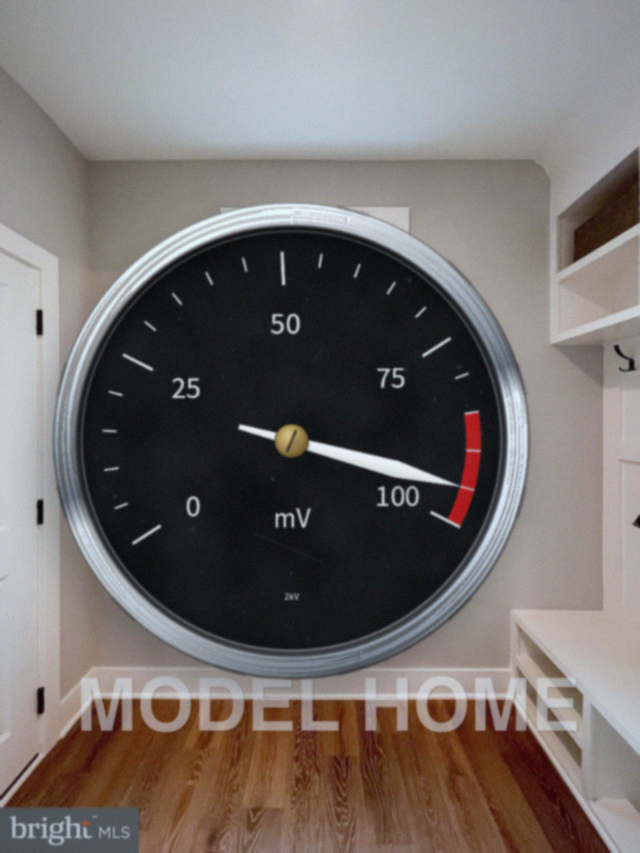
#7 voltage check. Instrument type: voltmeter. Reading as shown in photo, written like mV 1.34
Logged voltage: mV 95
